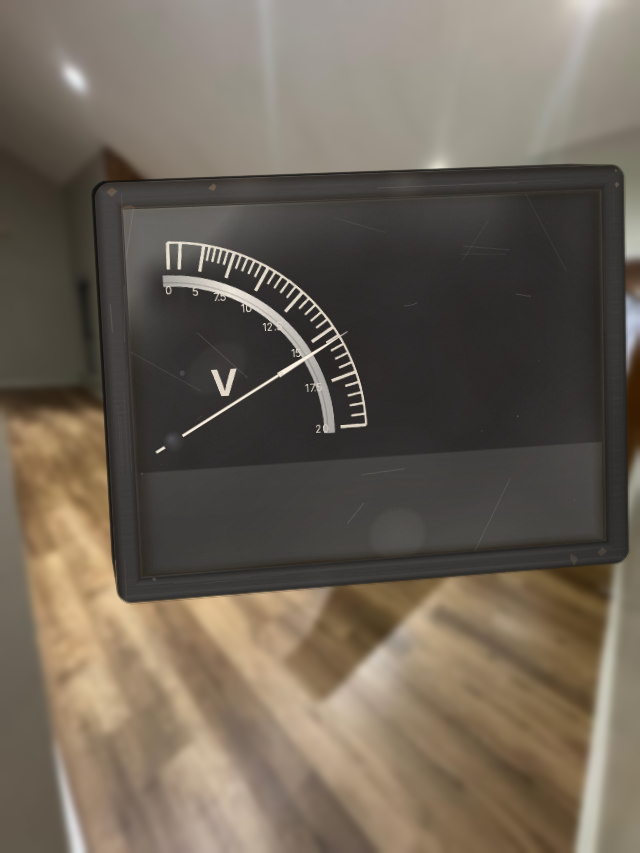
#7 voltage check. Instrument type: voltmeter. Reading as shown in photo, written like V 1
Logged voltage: V 15.5
